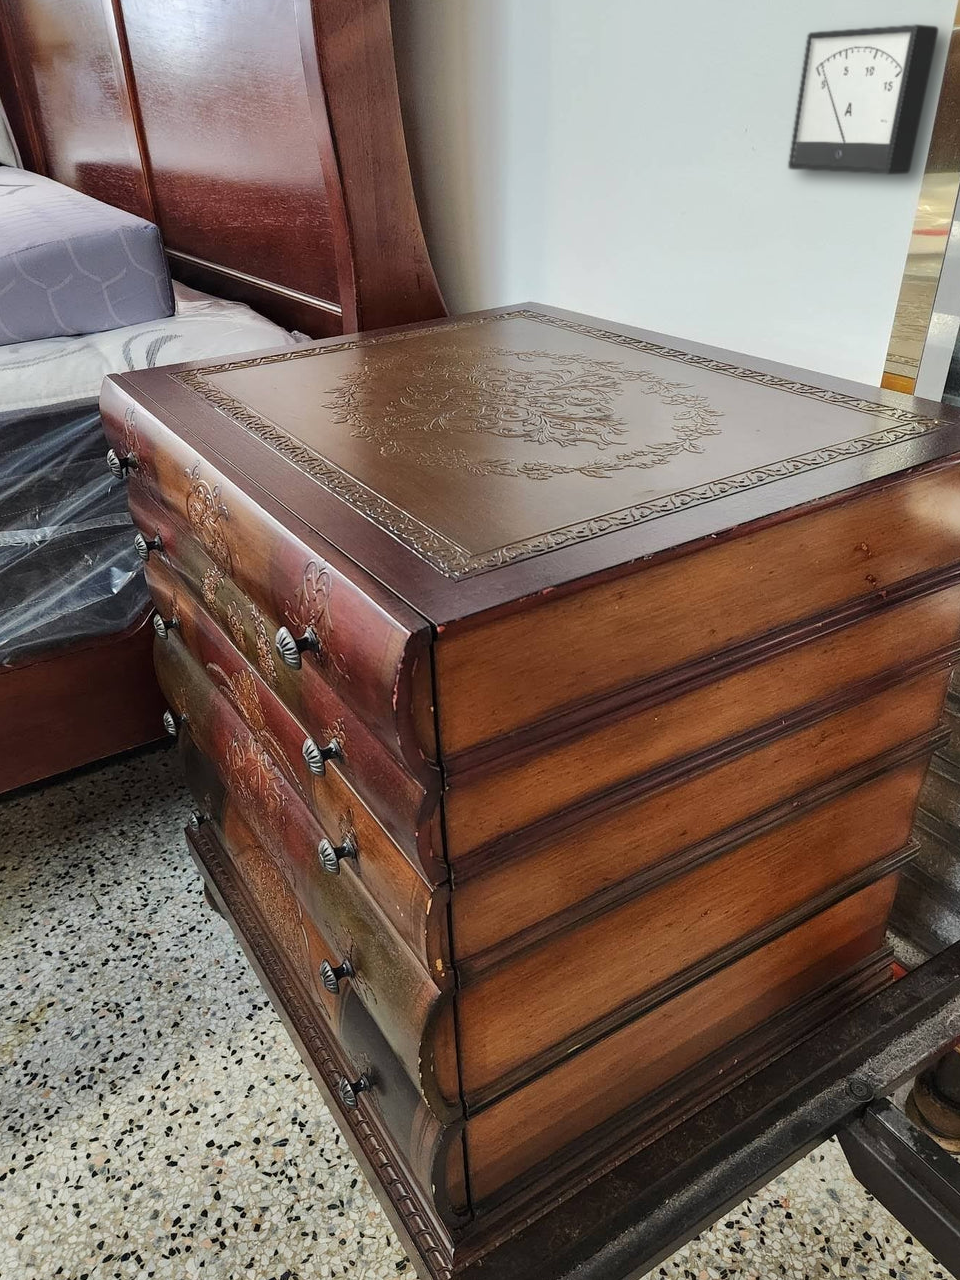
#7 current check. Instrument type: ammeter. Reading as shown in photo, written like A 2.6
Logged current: A 1
